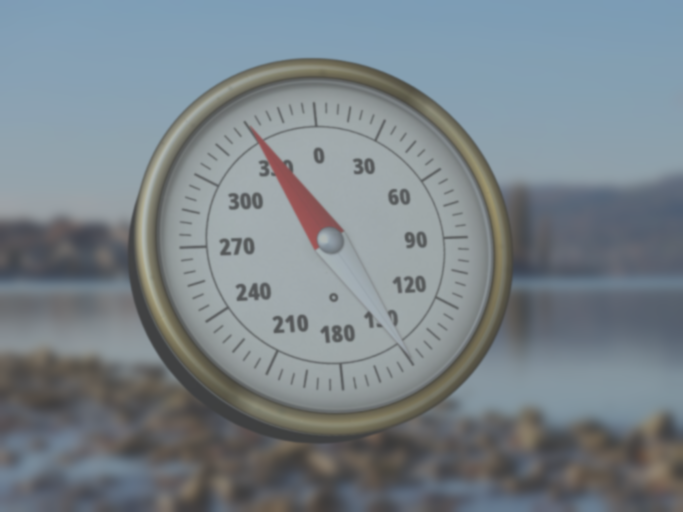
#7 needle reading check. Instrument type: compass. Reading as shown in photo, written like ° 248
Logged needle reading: ° 330
